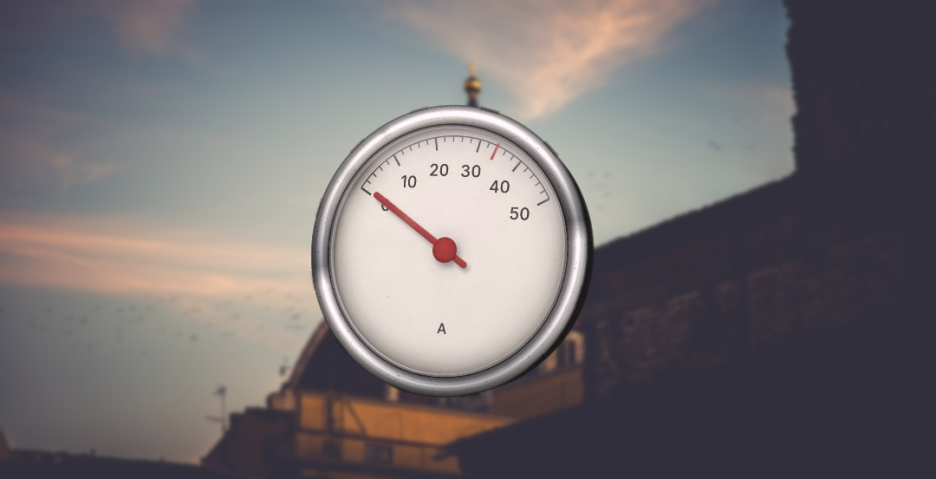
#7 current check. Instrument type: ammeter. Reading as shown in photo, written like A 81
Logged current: A 1
